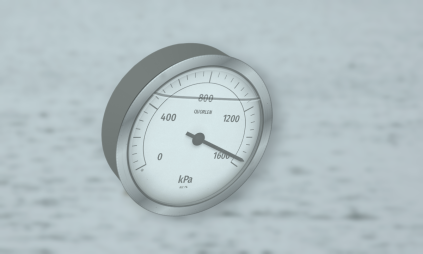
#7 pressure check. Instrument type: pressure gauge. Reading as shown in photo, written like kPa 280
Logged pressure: kPa 1550
